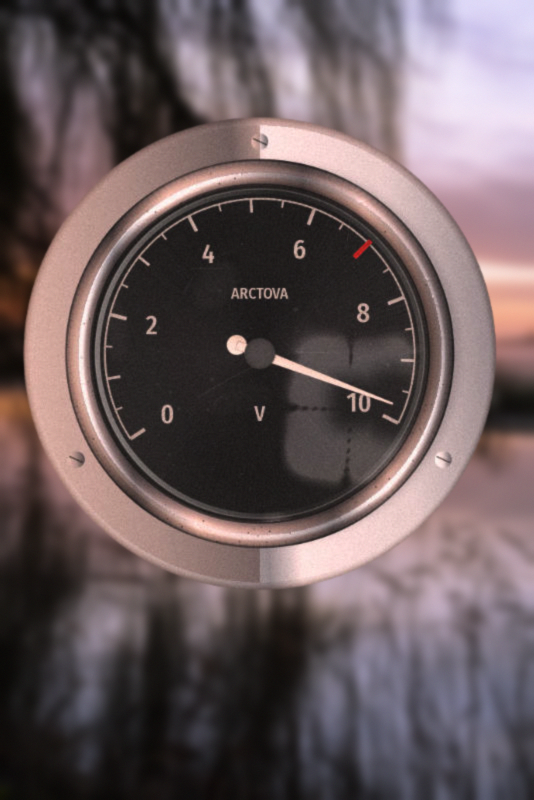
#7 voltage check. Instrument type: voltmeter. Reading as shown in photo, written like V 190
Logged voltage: V 9.75
